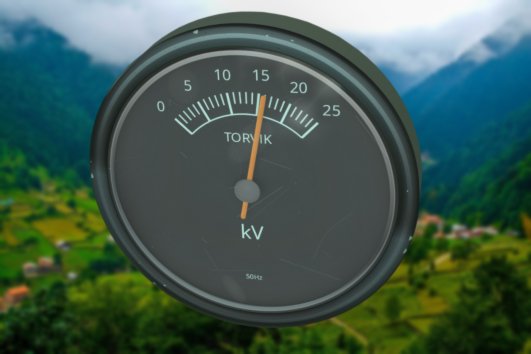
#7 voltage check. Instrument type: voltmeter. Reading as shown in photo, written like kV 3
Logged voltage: kV 16
